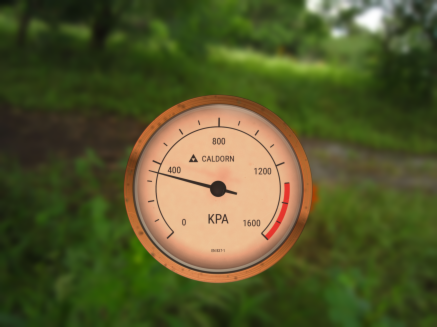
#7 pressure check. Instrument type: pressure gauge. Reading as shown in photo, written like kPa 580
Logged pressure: kPa 350
